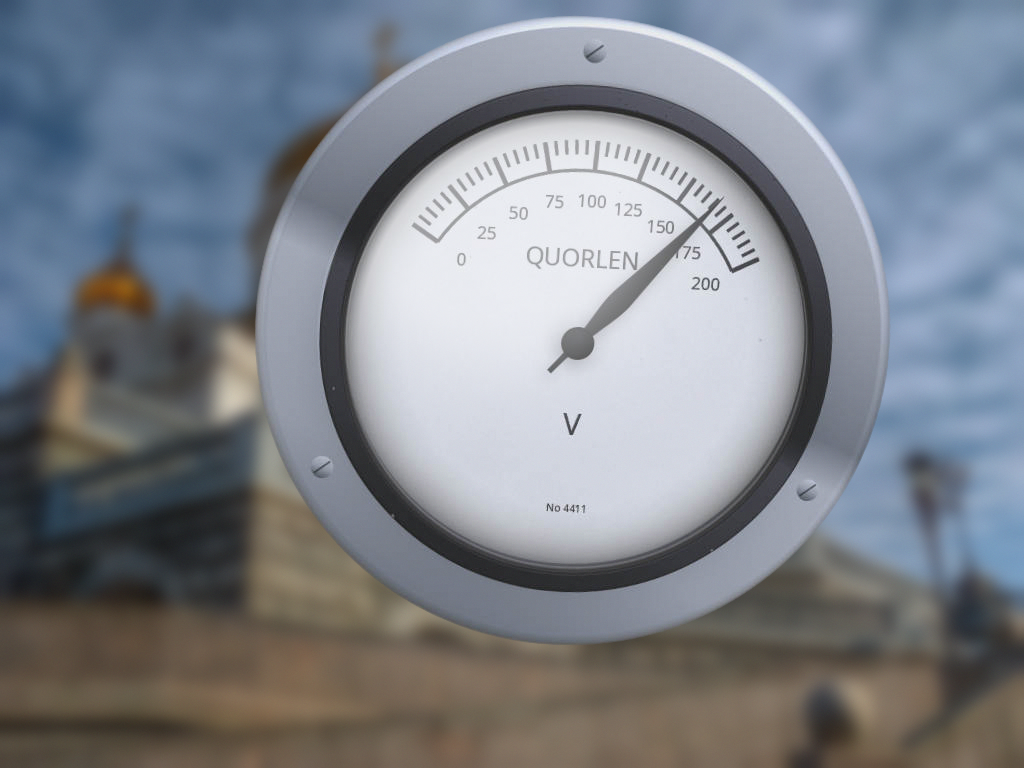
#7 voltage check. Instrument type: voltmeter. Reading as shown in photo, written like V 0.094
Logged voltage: V 165
